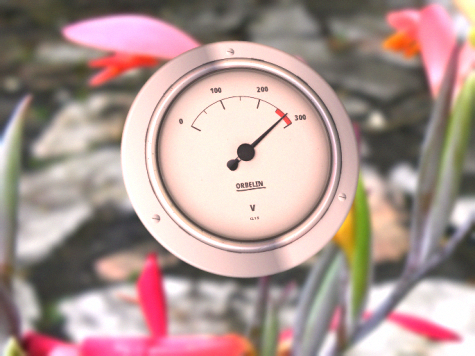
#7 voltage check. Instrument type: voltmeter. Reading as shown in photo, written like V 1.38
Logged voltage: V 275
